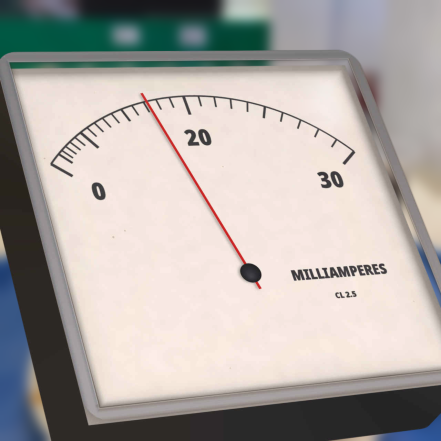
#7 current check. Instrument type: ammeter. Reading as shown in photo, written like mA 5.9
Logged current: mA 17
